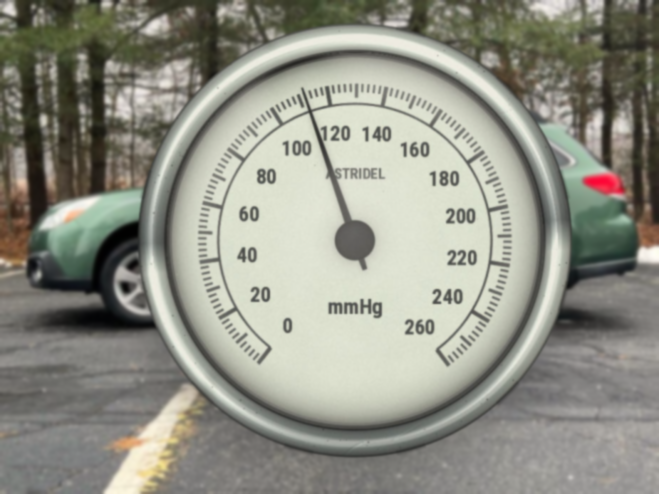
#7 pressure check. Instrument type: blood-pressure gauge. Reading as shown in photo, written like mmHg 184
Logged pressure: mmHg 112
